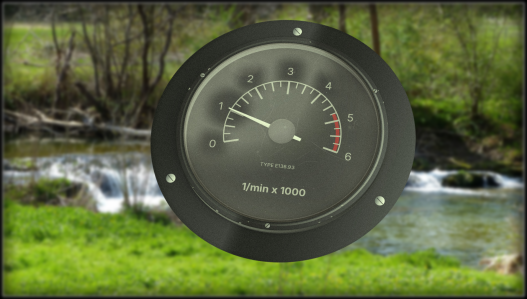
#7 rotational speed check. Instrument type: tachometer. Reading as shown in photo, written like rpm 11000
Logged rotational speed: rpm 1000
